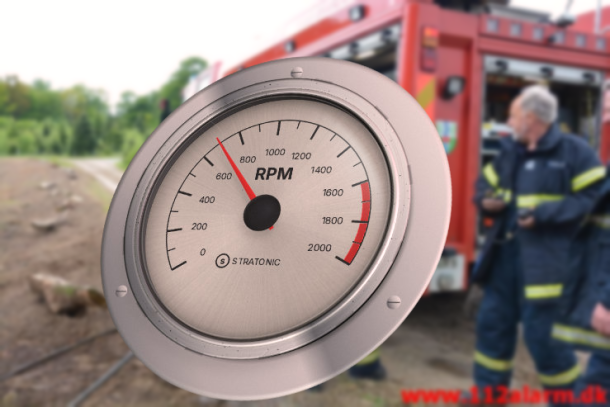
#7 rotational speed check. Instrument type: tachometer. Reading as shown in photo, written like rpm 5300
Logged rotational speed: rpm 700
